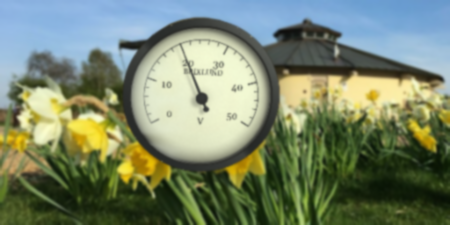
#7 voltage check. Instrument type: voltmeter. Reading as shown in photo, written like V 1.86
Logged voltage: V 20
